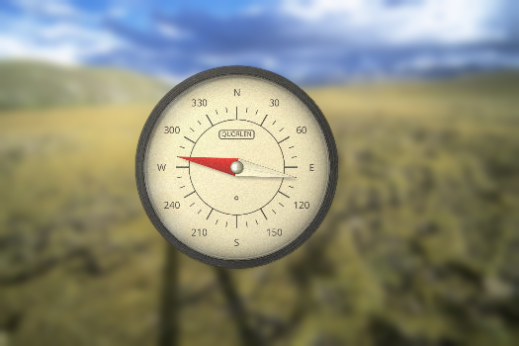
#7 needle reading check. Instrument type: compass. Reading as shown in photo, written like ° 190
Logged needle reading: ° 280
